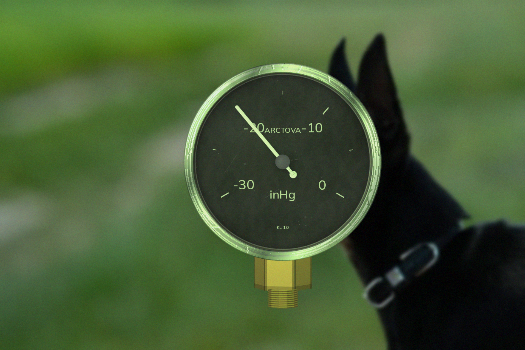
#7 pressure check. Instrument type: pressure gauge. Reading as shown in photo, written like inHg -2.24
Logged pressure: inHg -20
